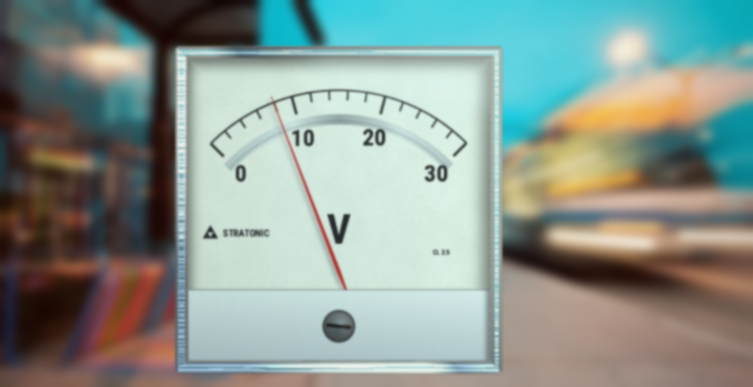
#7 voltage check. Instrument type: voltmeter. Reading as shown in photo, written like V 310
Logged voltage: V 8
